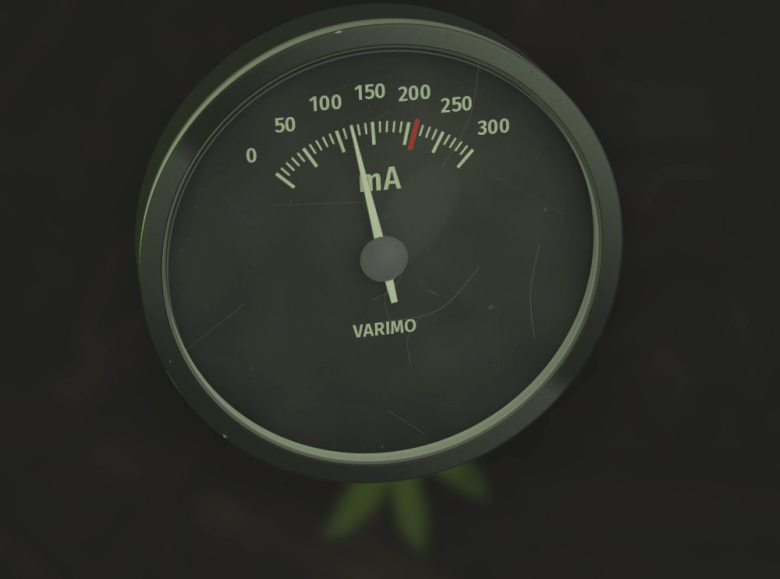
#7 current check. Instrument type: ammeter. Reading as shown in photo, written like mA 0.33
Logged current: mA 120
